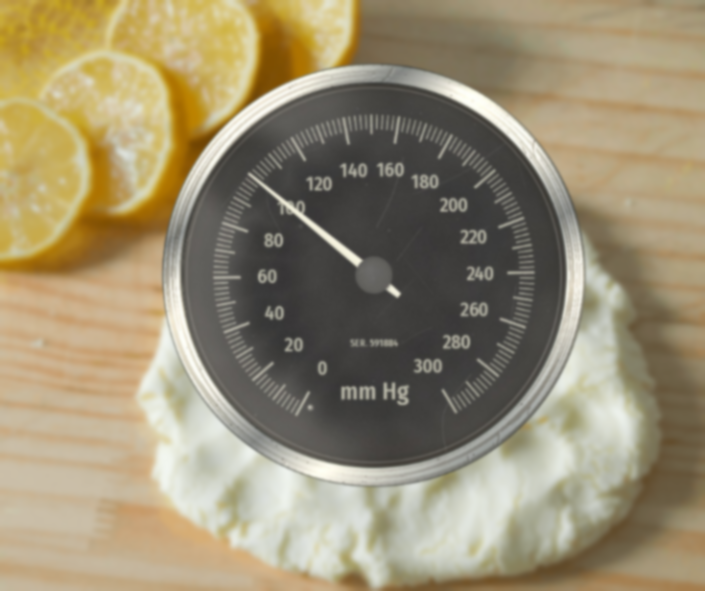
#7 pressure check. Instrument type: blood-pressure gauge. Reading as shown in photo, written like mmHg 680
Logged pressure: mmHg 100
